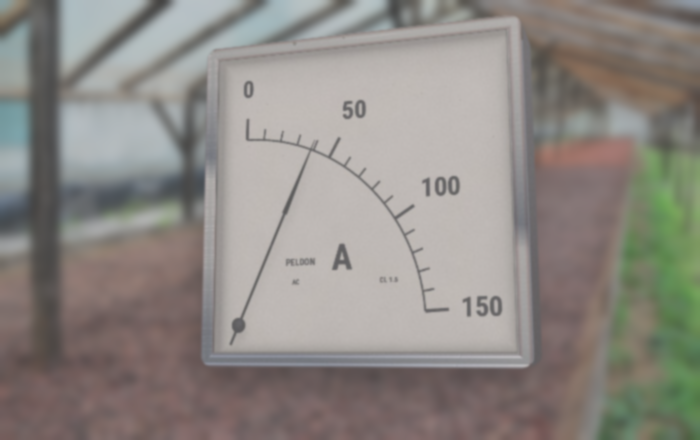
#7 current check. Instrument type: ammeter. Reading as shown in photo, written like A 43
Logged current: A 40
